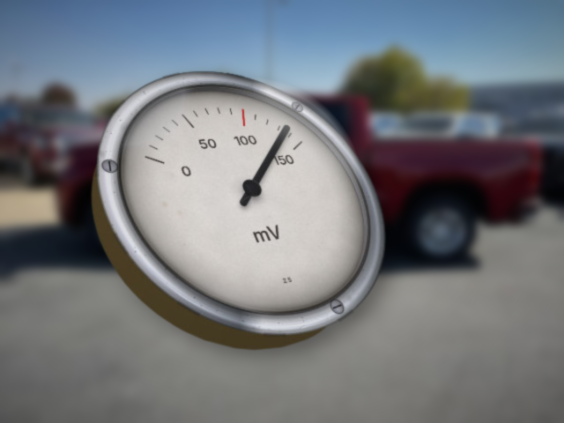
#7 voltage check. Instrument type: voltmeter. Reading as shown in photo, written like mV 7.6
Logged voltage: mV 135
